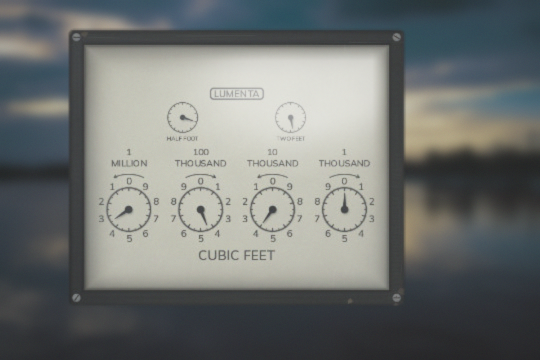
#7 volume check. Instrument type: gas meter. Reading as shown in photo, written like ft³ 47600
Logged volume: ft³ 344000
